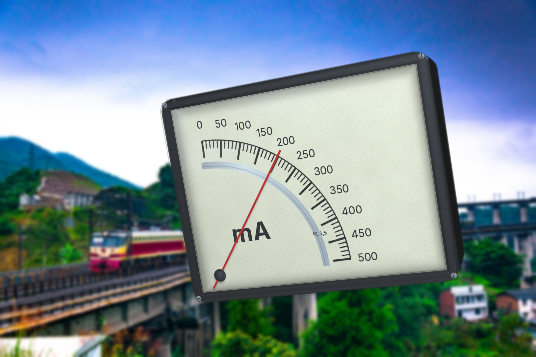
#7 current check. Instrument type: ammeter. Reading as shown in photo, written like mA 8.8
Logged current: mA 200
